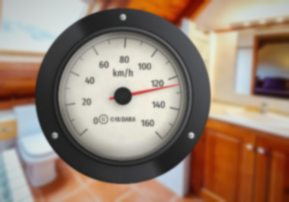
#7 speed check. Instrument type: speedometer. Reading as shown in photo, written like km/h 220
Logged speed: km/h 125
